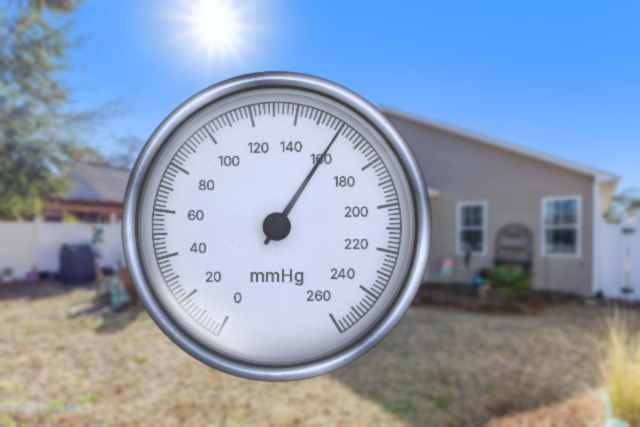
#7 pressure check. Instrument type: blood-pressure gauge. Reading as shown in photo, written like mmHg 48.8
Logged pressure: mmHg 160
